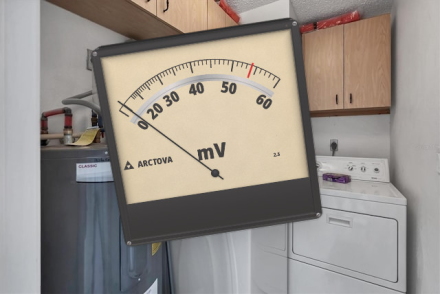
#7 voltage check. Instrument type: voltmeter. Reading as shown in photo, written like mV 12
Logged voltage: mV 10
